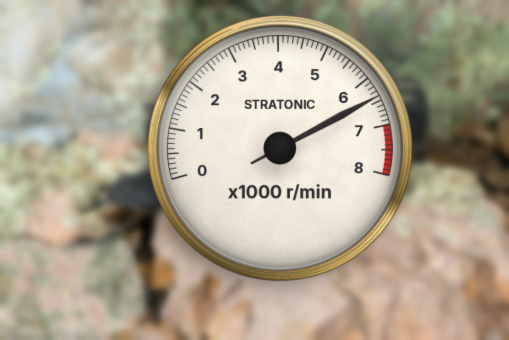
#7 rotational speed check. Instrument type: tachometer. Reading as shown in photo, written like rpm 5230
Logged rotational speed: rpm 6400
